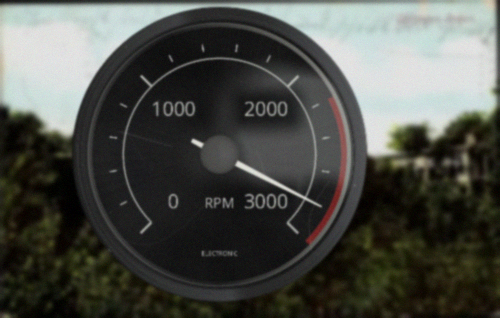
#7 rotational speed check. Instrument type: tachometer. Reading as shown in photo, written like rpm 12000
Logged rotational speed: rpm 2800
